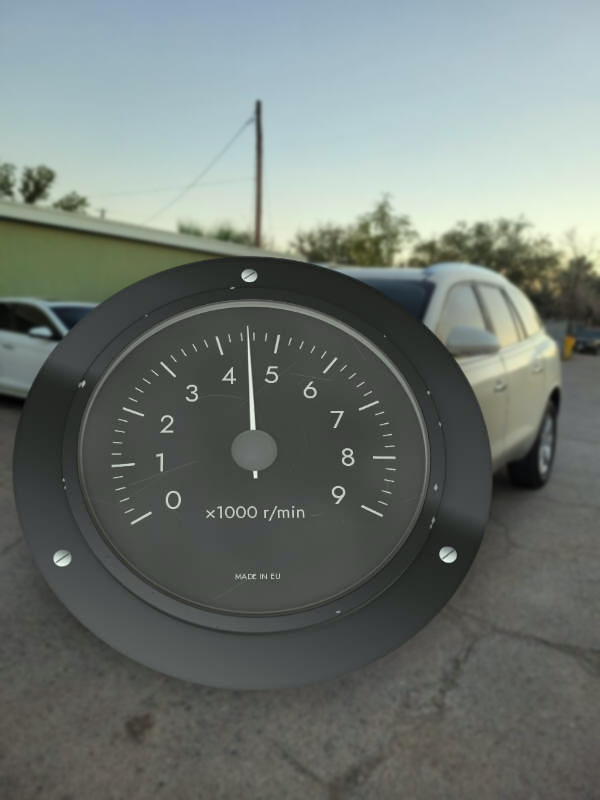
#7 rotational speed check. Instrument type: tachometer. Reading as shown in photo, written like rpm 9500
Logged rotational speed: rpm 4500
